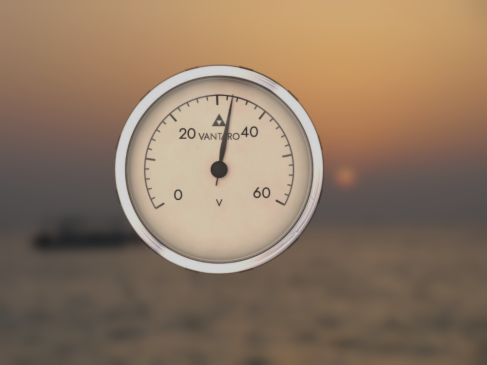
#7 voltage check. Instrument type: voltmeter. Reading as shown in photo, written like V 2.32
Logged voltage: V 33
